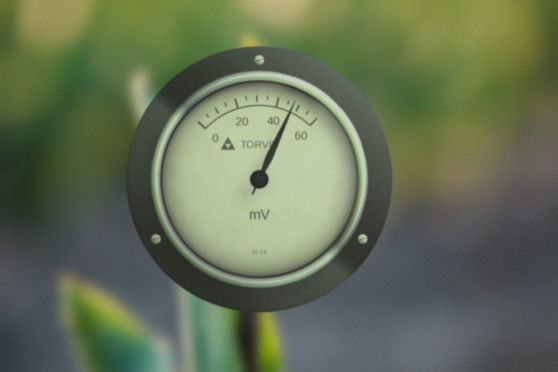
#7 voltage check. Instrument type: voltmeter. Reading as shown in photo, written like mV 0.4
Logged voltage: mV 47.5
